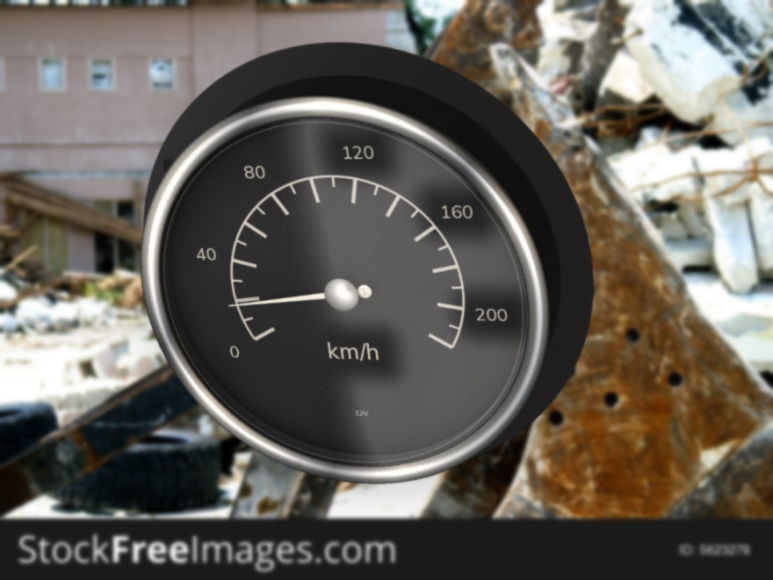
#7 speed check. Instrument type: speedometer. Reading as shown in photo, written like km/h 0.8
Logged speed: km/h 20
